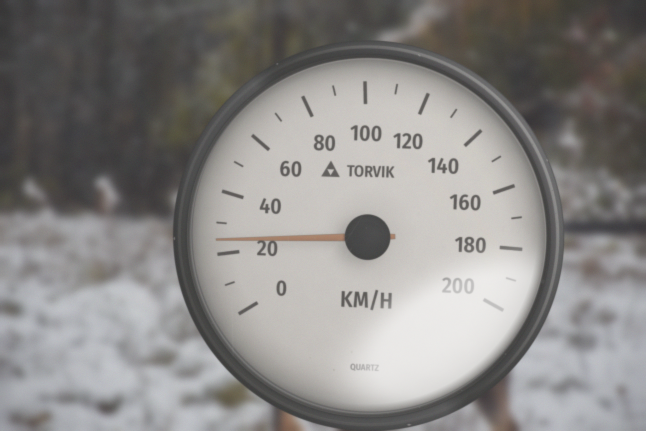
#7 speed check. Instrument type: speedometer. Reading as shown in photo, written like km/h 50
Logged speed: km/h 25
